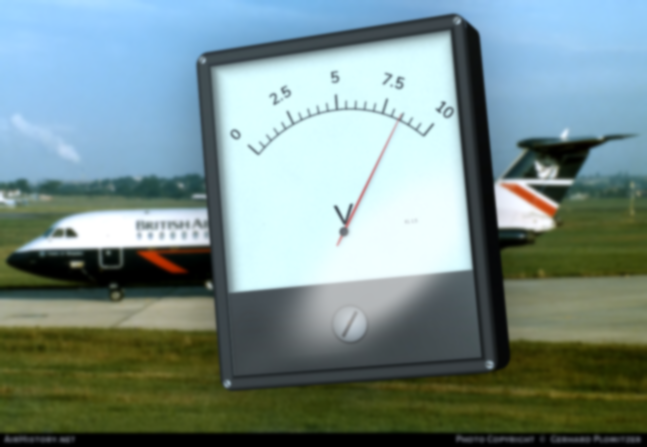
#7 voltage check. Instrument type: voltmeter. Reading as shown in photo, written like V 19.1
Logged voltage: V 8.5
